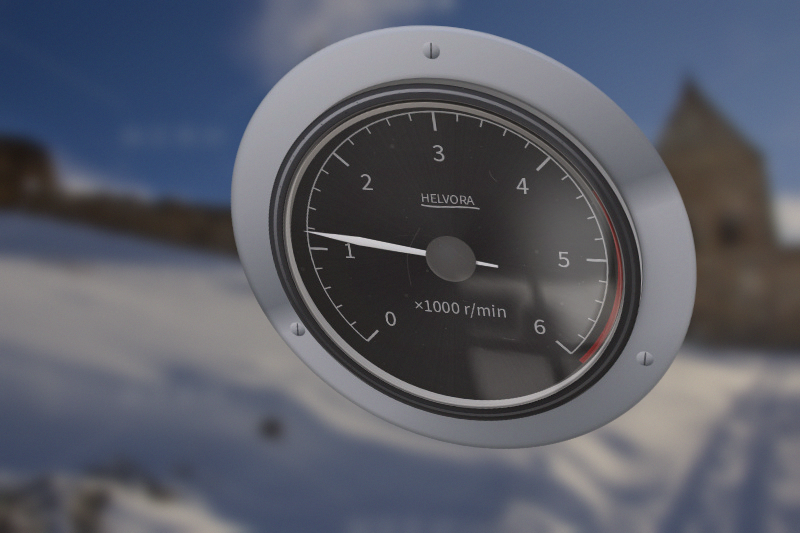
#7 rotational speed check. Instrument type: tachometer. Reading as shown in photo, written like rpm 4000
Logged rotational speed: rpm 1200
